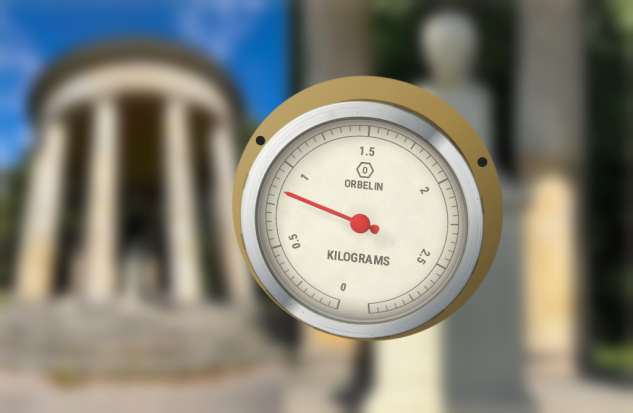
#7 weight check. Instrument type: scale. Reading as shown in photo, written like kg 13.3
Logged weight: kg 0.85
